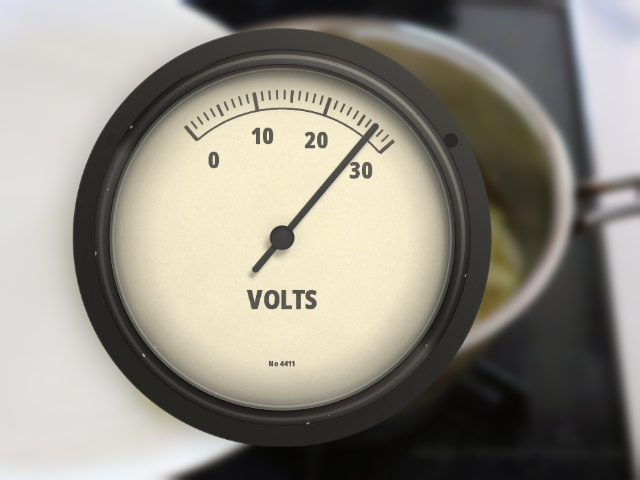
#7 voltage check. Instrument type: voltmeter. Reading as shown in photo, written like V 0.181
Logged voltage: V 27
